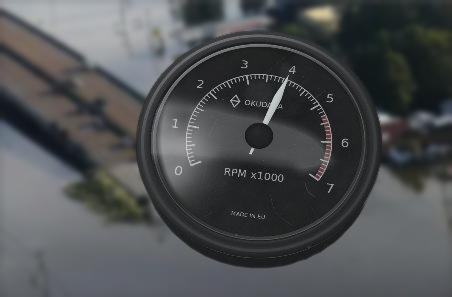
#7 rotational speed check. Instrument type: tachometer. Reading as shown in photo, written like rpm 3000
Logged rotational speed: rpm 4000
